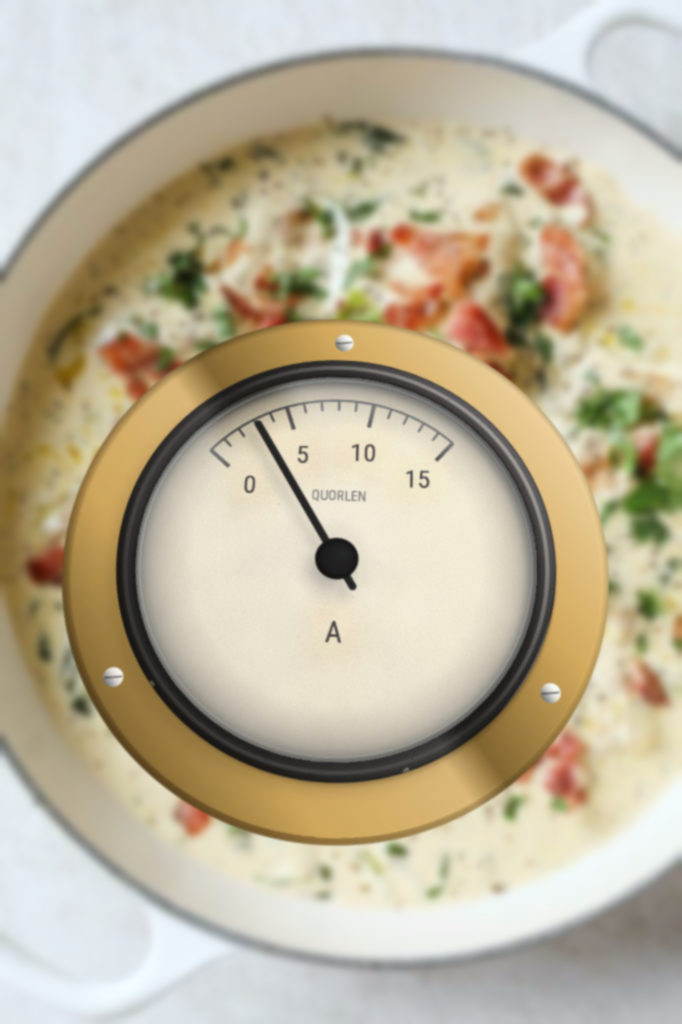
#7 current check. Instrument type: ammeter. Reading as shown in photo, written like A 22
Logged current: A 3
